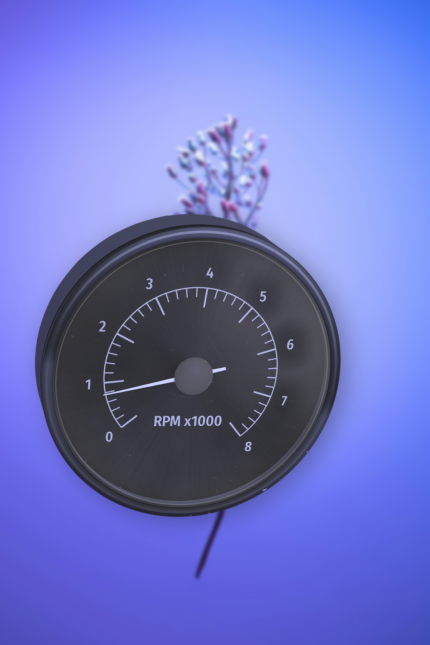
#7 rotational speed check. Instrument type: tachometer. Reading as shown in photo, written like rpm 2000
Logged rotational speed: rpm 800
